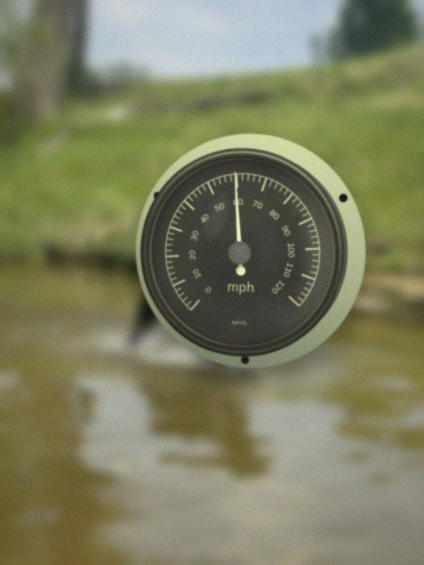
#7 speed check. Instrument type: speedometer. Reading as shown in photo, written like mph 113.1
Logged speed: mph 60
